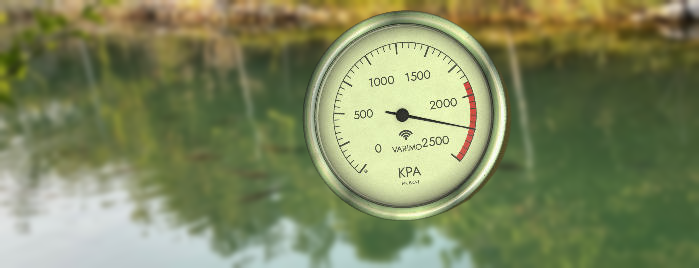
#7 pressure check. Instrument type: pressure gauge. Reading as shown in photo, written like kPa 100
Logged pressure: kPa 2250
